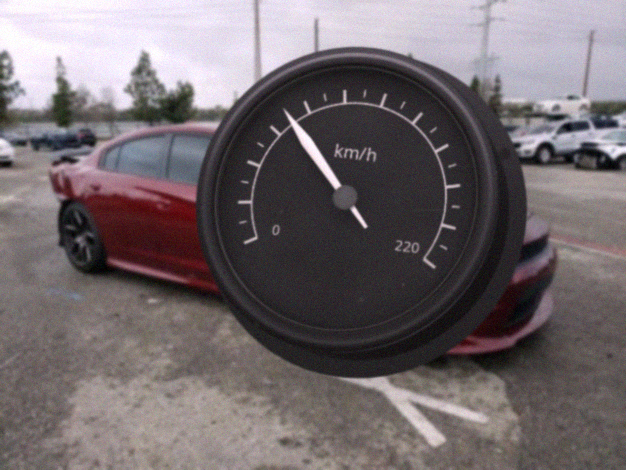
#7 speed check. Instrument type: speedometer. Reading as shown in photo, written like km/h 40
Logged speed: km/h 70
